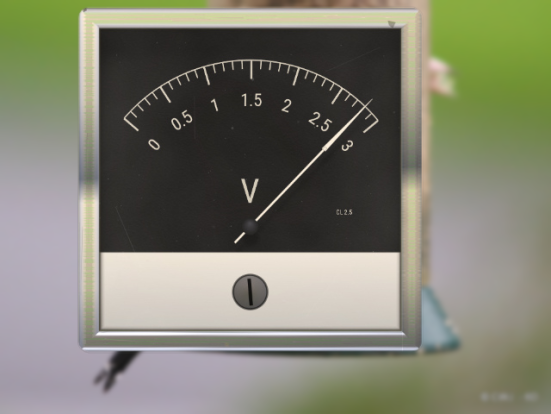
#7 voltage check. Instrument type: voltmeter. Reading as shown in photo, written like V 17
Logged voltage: V 2.8
